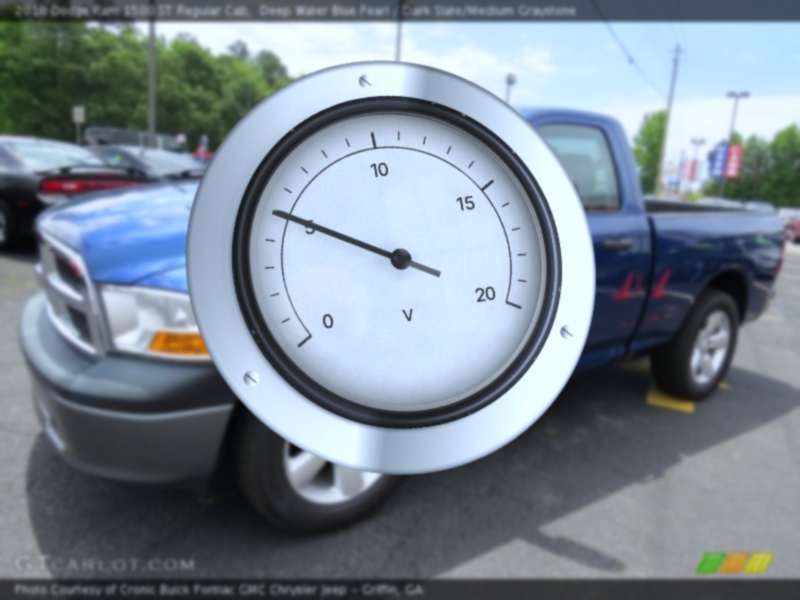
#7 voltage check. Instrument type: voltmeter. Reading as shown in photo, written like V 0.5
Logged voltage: V 5
